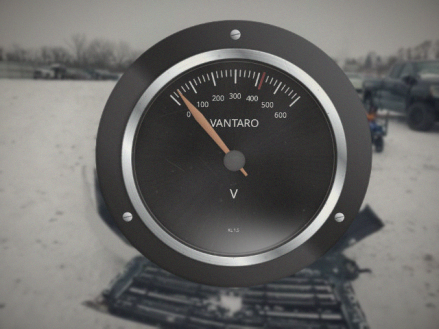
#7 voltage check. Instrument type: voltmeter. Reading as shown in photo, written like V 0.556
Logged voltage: V 40
